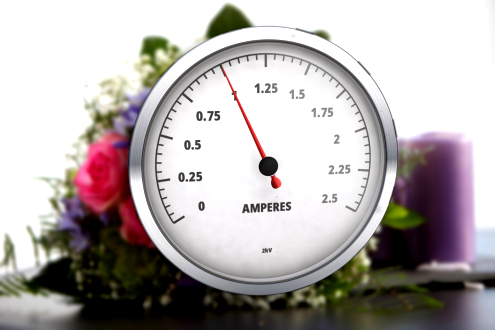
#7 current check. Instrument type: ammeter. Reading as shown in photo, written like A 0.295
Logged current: A 1
